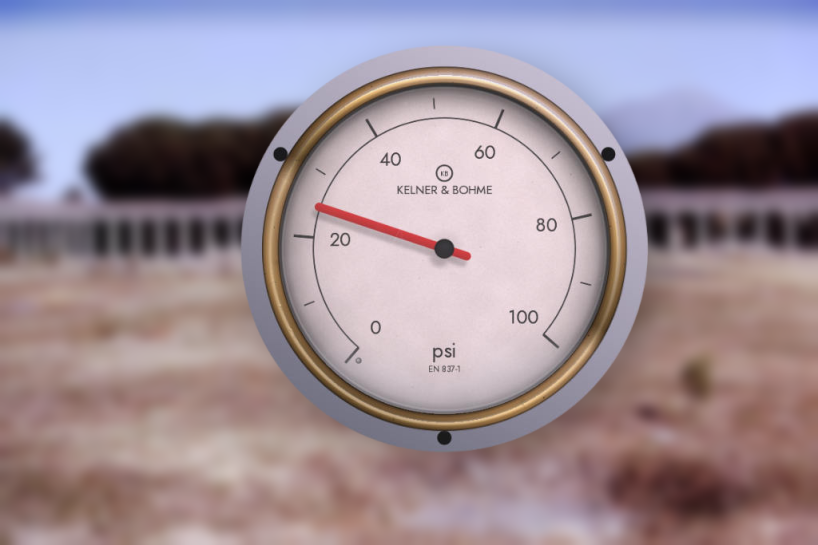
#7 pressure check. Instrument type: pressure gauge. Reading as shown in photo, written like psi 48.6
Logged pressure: psi 25
